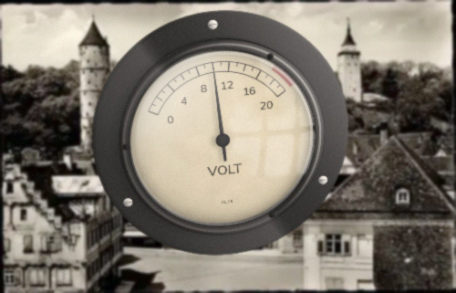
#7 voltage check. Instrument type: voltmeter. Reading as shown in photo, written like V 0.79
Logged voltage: V 10
